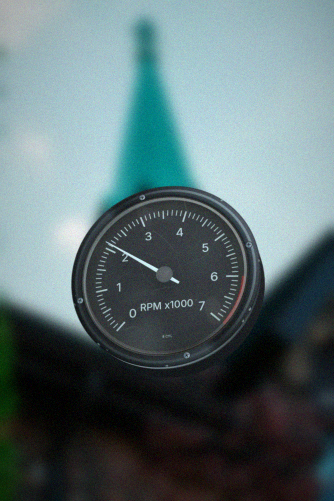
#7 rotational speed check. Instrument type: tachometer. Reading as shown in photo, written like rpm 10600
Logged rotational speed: rpm 2100
